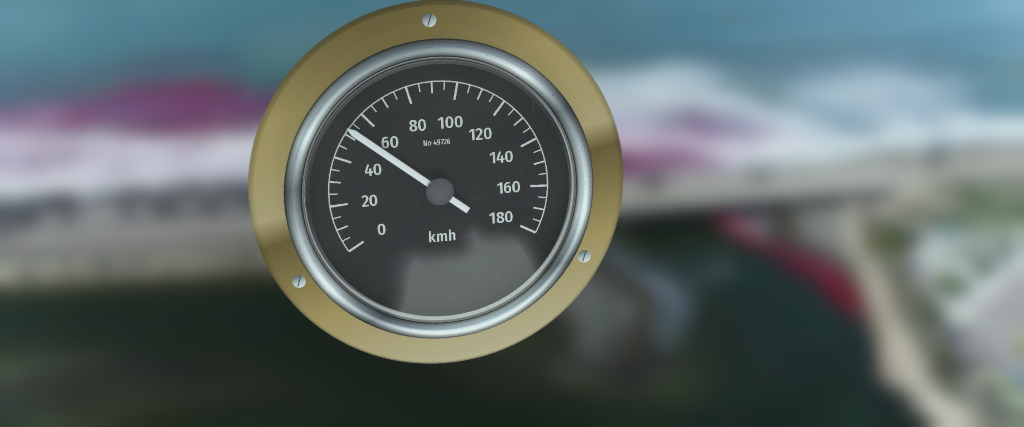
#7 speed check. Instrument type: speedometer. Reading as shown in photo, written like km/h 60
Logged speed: km/h 52.5
